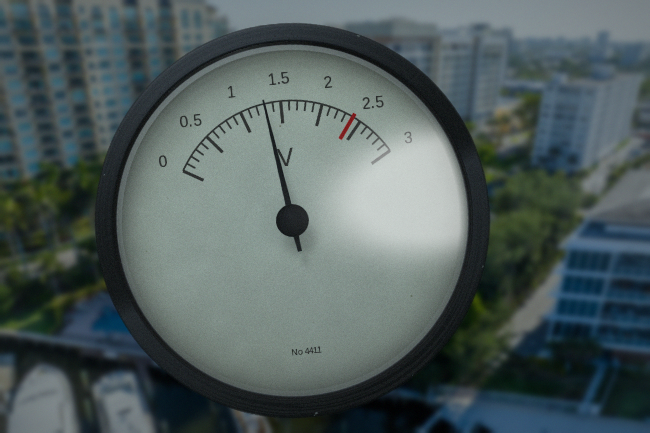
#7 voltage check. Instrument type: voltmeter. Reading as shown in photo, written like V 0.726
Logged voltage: V 1.3
